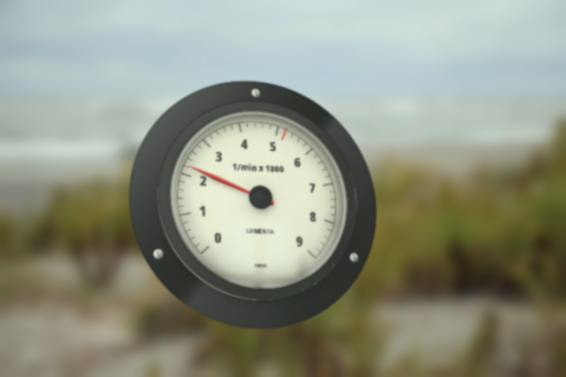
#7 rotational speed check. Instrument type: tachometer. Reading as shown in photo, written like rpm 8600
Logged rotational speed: rpm 2200
